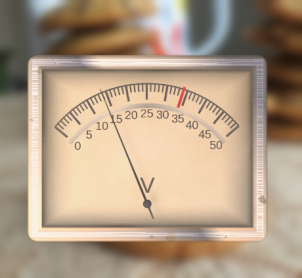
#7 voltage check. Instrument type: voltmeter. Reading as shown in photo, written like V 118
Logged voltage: V 14
